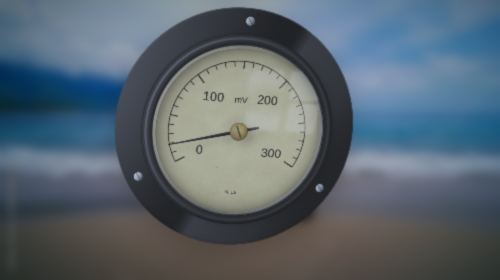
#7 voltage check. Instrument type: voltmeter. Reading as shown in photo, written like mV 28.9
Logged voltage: mV 20
